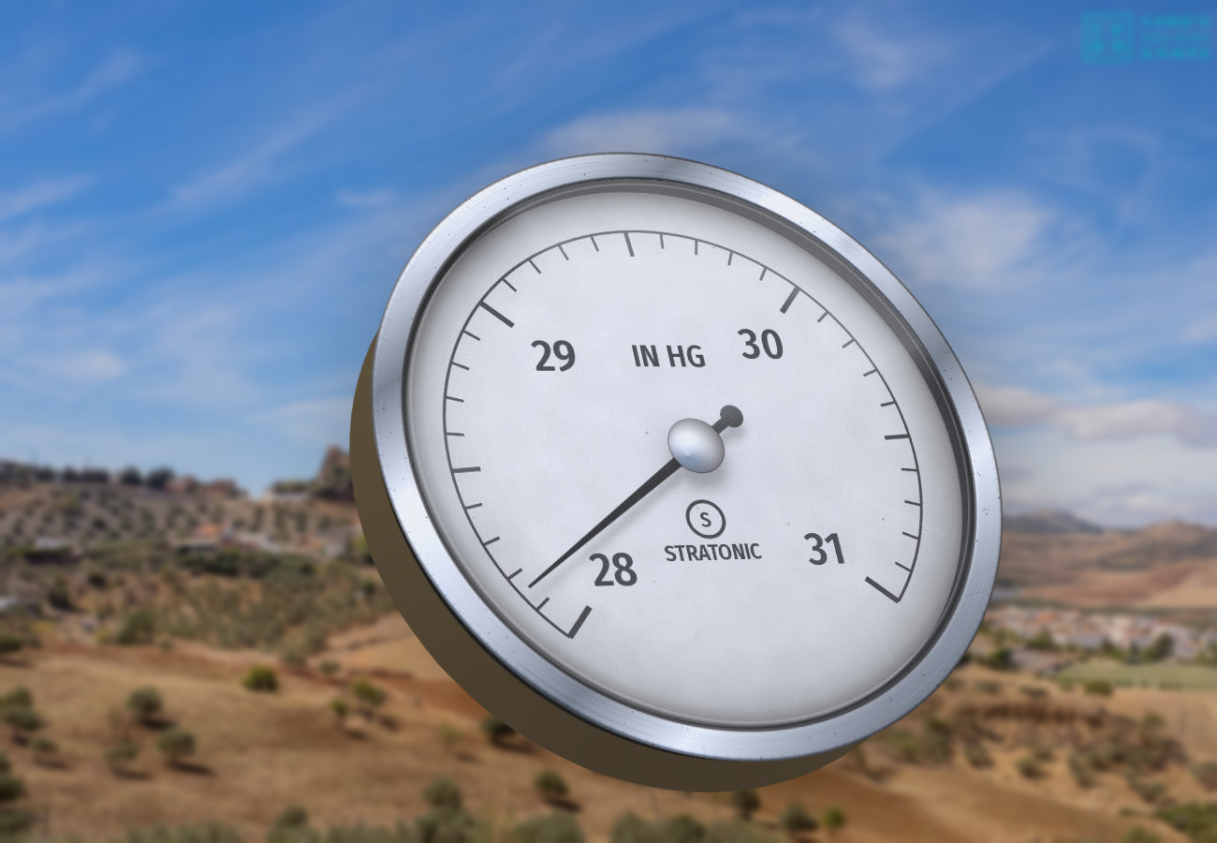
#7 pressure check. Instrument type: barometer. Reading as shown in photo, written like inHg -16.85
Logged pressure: inHg 28.15
